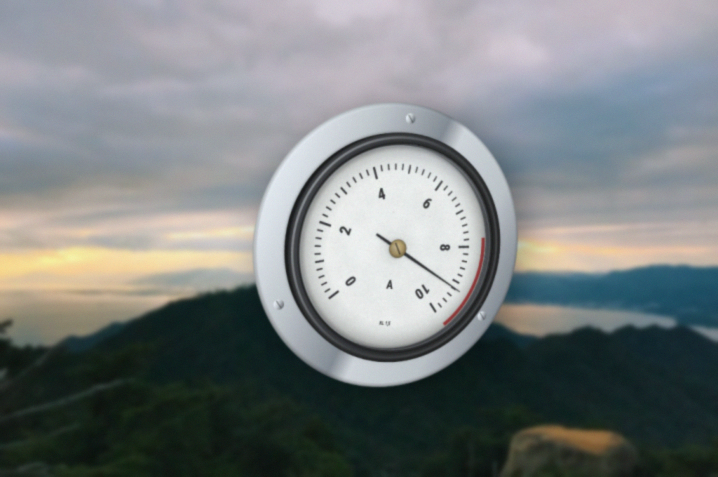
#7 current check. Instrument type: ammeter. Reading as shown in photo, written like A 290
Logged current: A 9.2
